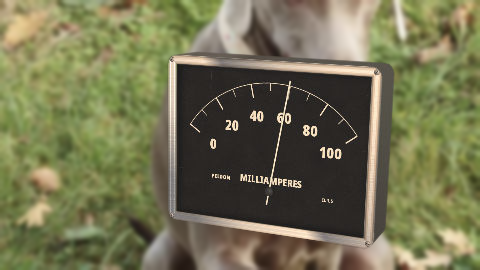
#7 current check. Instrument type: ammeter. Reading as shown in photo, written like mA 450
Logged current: mA 60
